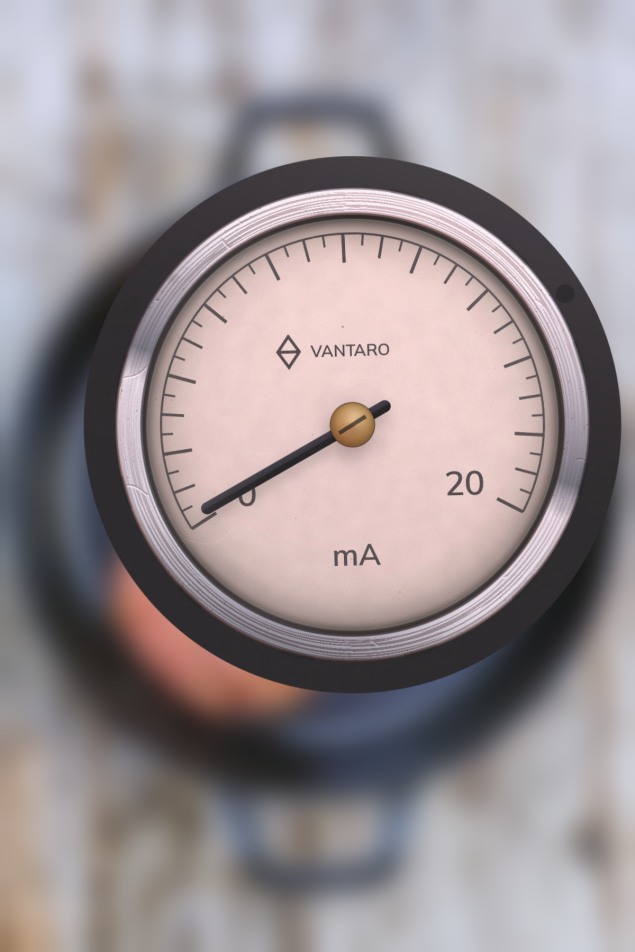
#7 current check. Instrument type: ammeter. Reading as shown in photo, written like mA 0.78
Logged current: mA 0.25
